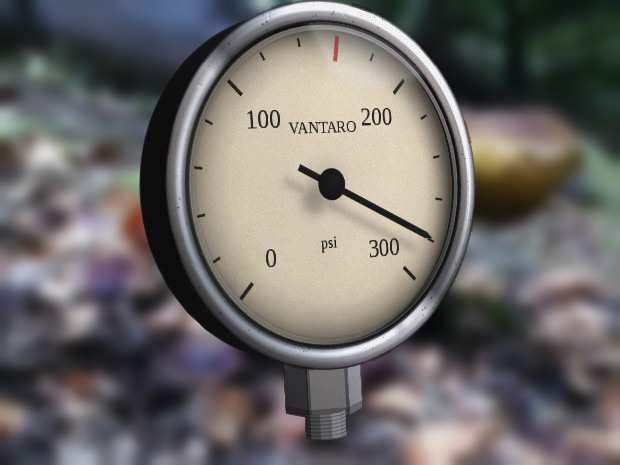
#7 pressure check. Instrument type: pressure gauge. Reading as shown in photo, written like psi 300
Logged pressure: psi 280
